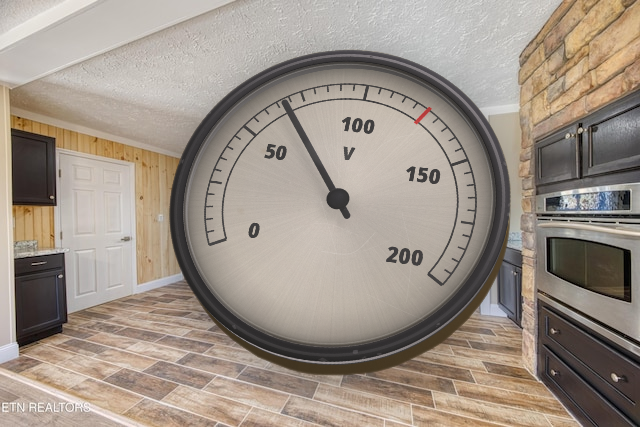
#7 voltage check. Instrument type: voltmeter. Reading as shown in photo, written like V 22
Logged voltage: V 67.5
